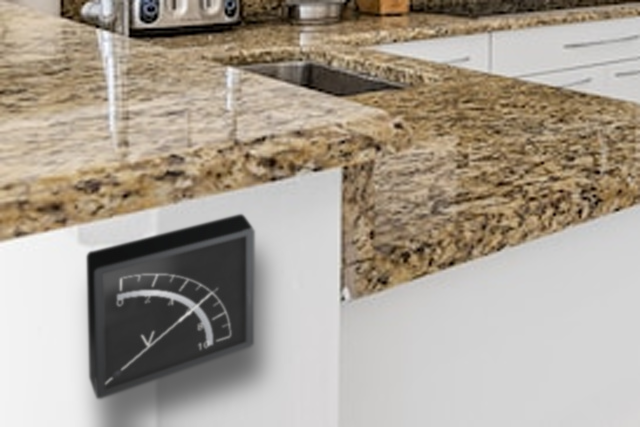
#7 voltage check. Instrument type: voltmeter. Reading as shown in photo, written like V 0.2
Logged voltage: V 6
